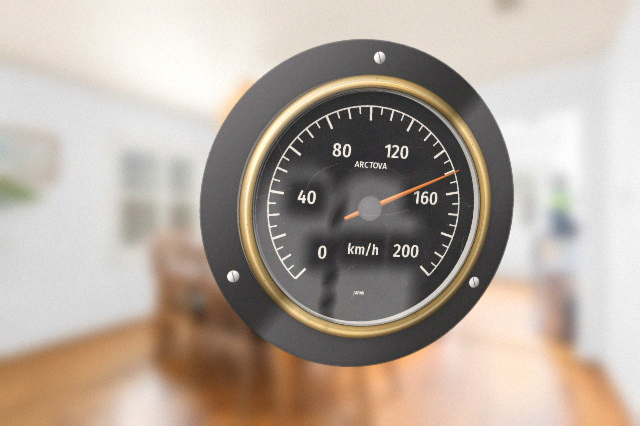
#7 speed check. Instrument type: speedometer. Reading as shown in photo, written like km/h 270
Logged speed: km/h 150
